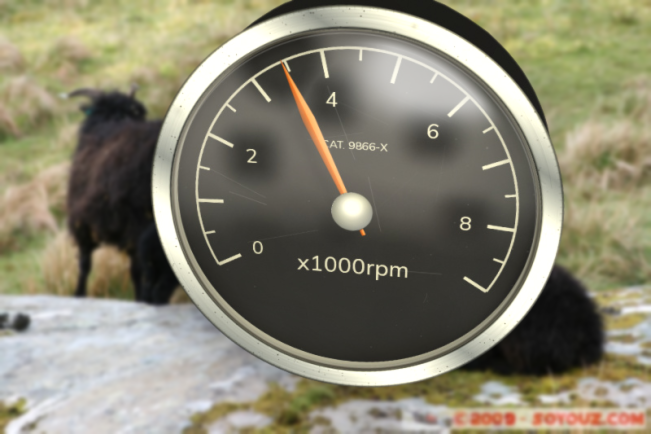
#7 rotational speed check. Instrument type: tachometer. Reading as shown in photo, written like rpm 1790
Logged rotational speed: rpm 3500
